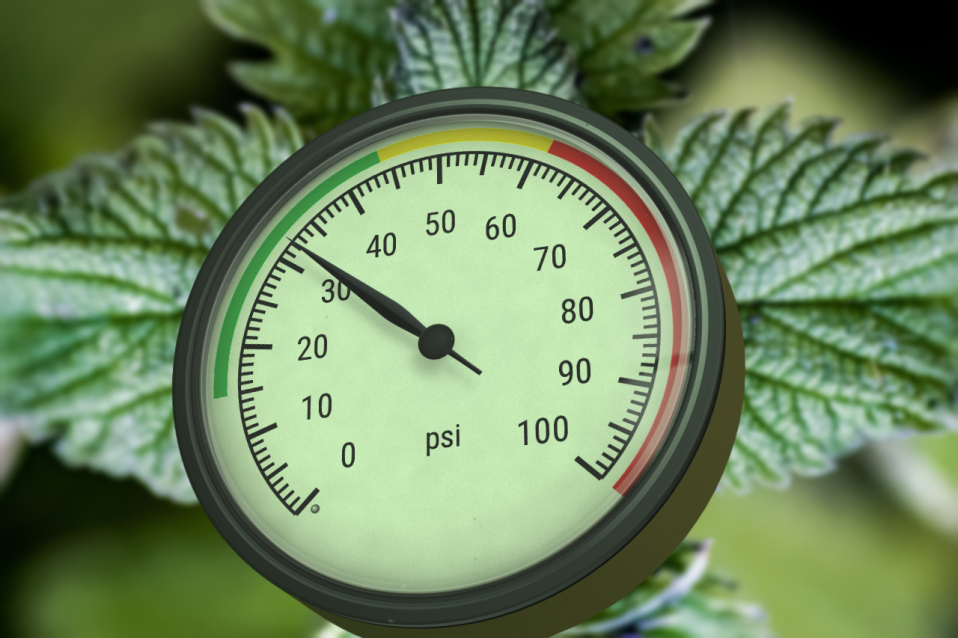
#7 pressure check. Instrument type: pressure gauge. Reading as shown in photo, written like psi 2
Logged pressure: psi 32
